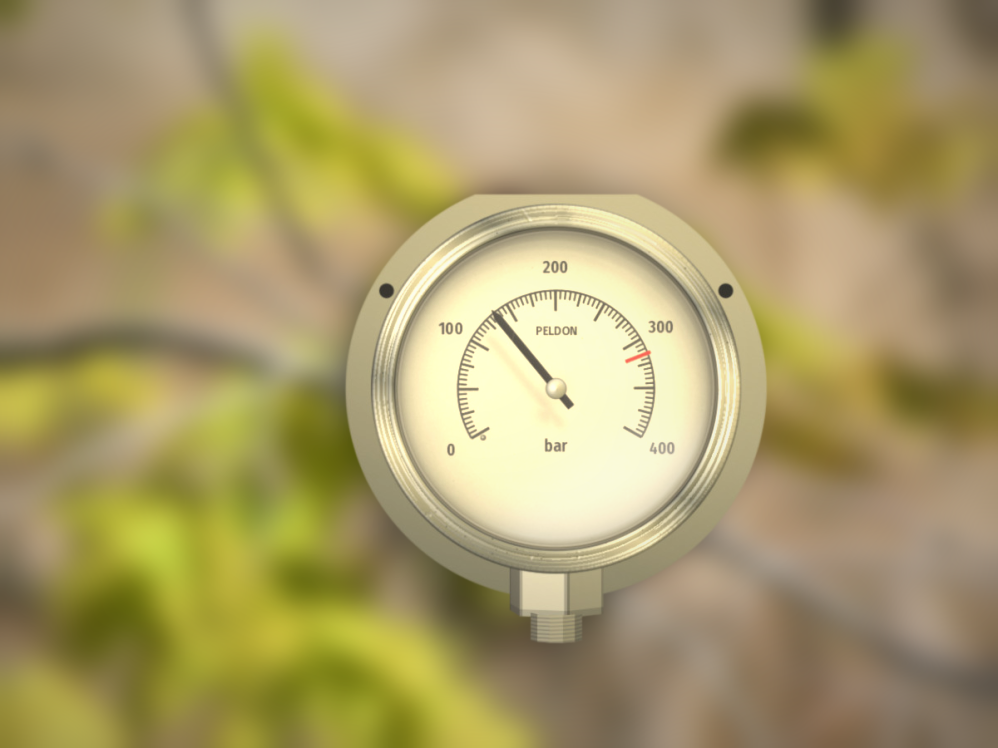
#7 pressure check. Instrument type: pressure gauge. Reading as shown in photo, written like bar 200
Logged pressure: bar 135
